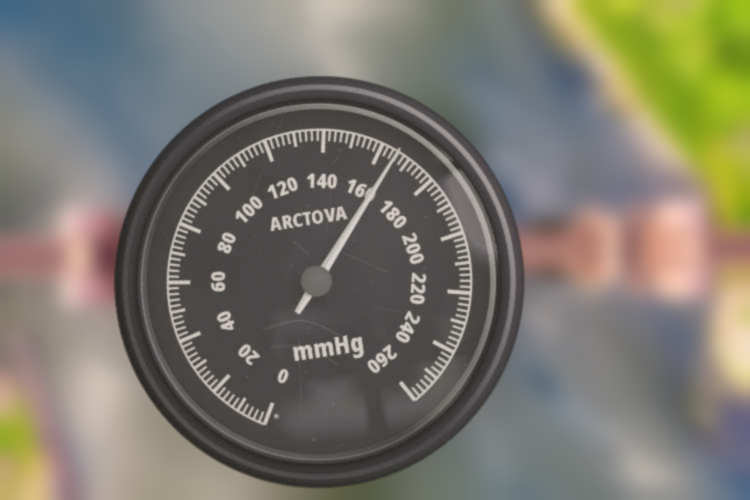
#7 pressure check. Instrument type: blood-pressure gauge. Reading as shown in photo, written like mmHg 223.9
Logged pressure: mmHg 166
